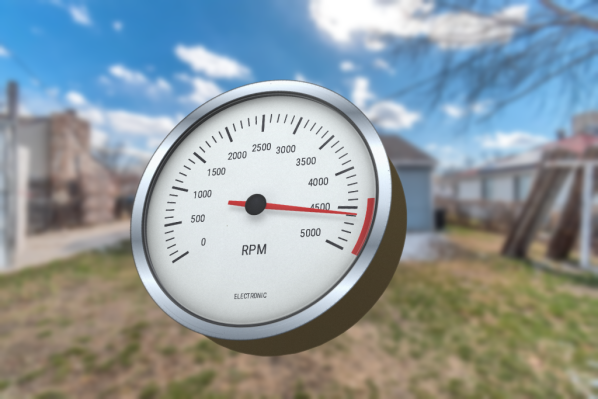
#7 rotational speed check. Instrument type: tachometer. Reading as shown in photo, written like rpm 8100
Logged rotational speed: rpm 4600
